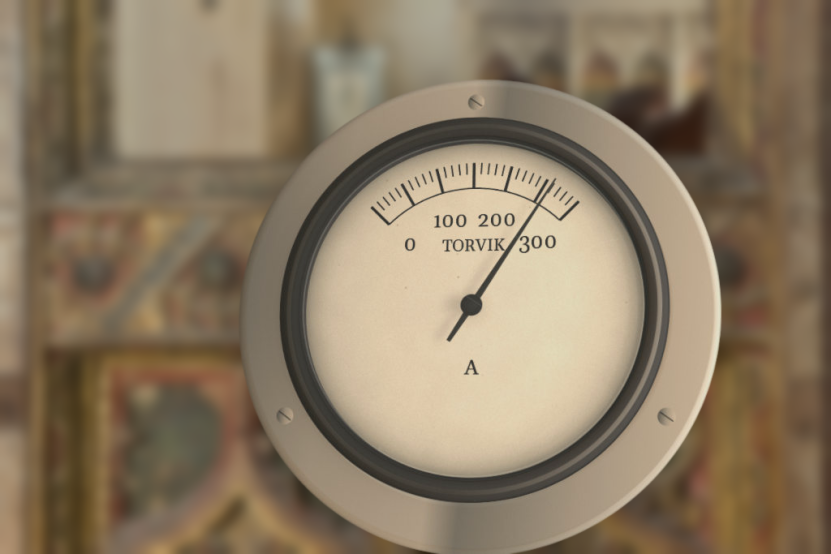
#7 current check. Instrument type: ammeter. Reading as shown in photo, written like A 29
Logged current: A 260
